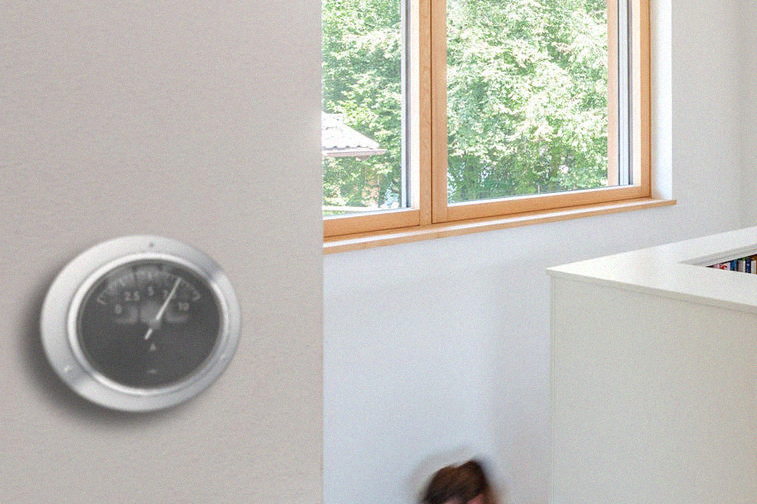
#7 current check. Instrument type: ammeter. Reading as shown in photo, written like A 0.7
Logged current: A 7.5
